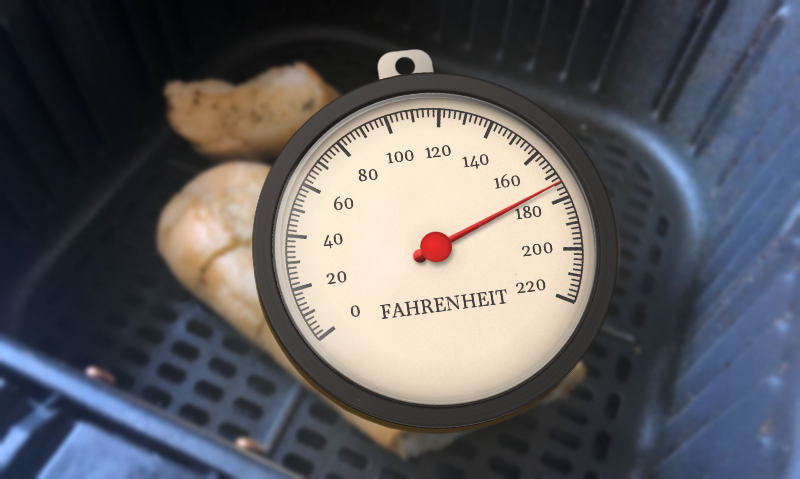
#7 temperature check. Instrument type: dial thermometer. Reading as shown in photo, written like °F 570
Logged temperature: °F 174
